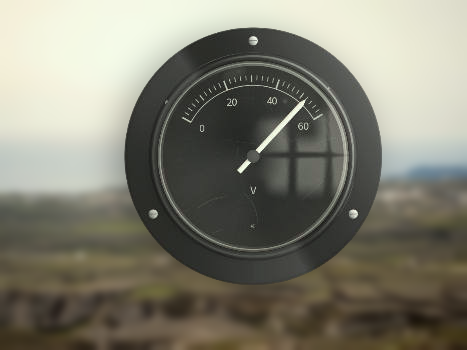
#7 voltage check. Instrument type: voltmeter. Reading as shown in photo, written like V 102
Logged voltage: V 52
